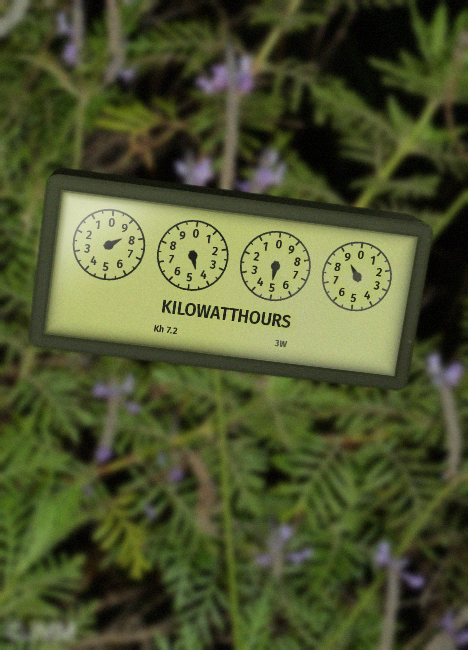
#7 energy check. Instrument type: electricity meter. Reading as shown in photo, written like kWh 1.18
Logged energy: kWh 8449
